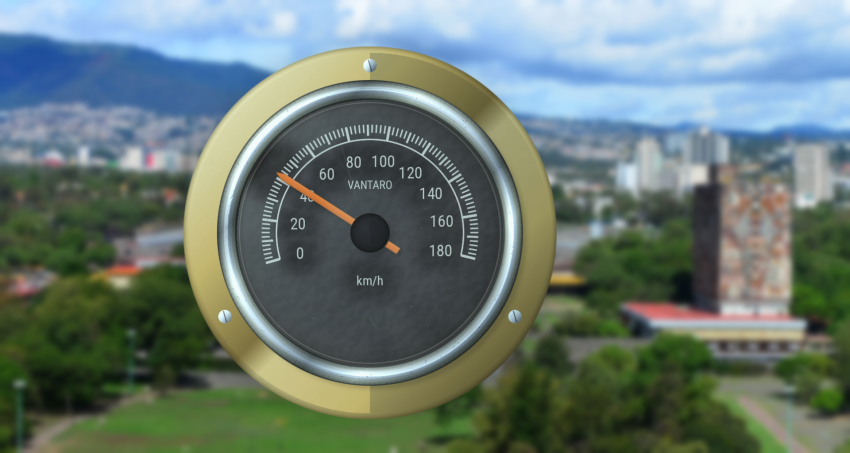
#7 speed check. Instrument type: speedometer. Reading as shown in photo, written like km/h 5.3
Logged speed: km/h 42
